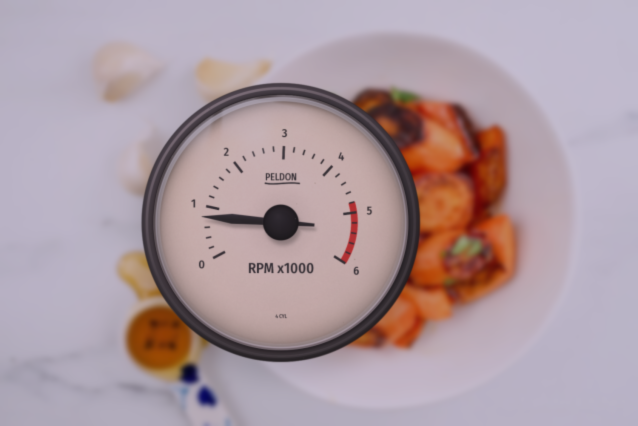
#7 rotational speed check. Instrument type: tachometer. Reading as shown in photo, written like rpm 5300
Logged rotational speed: rpm 800
